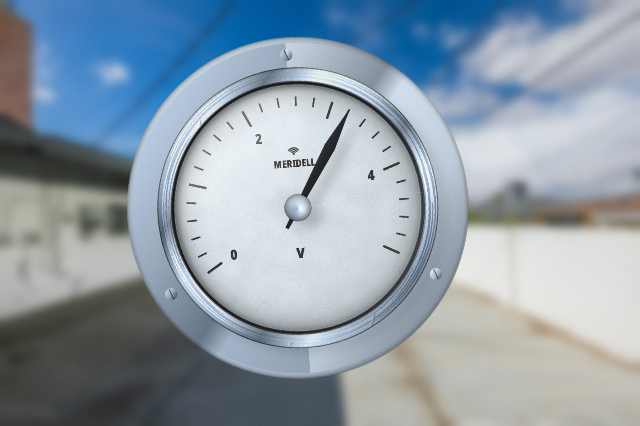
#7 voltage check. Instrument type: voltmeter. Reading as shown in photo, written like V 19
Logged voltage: V 3.2
